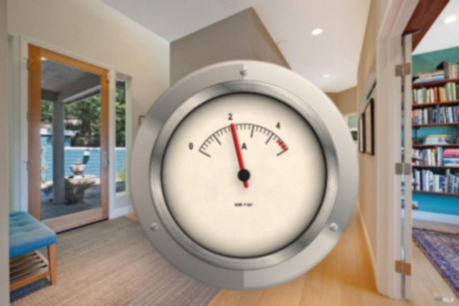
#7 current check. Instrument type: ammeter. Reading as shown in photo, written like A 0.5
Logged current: A 2
